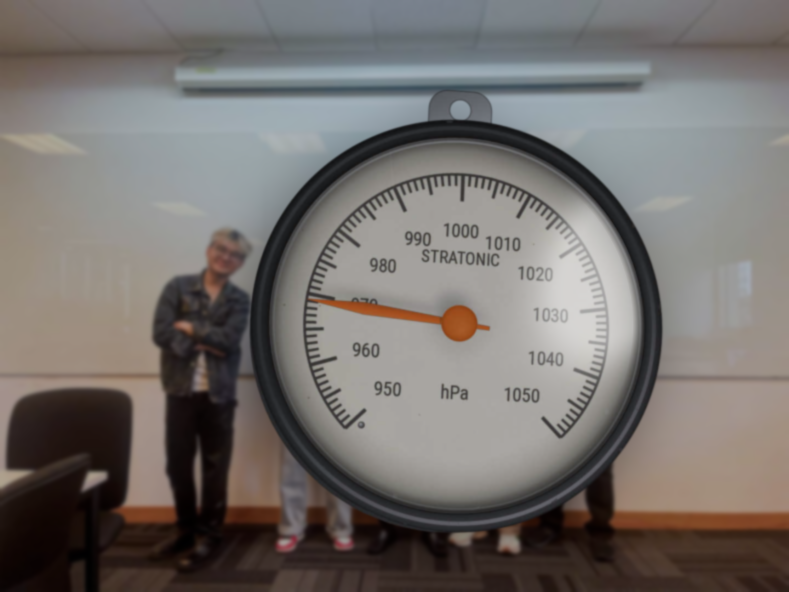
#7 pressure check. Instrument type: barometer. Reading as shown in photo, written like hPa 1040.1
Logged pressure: hPa 969
